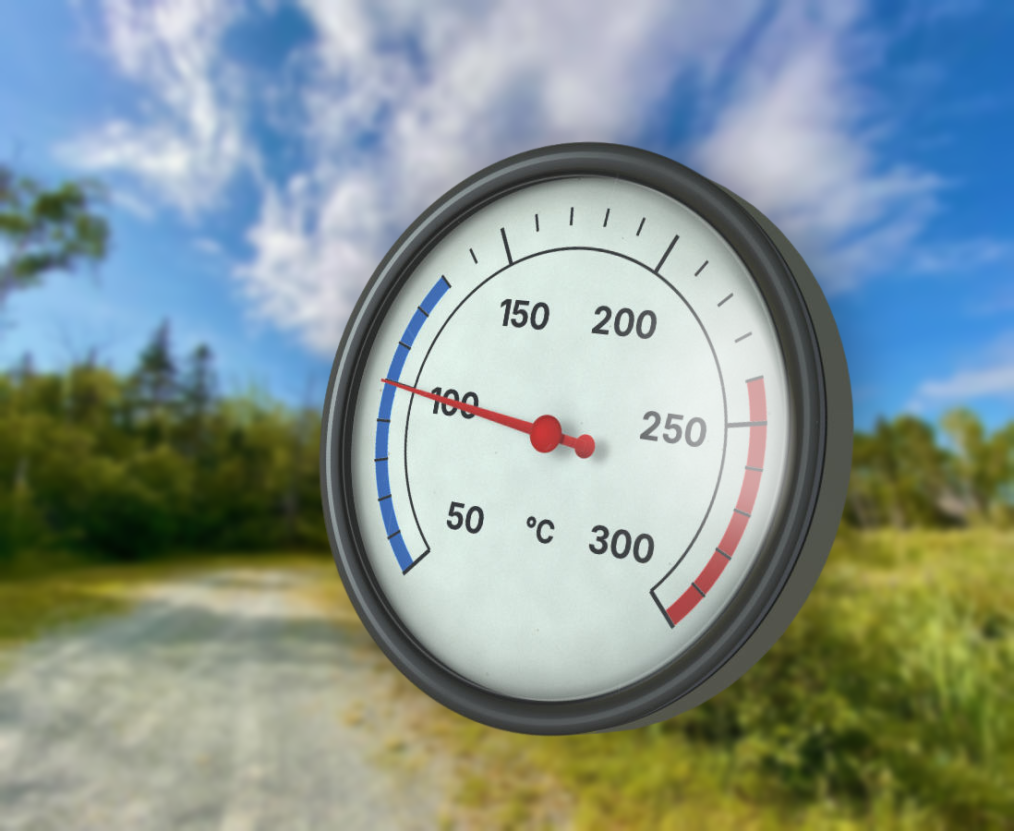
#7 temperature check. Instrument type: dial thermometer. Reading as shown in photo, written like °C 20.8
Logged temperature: °C 100
